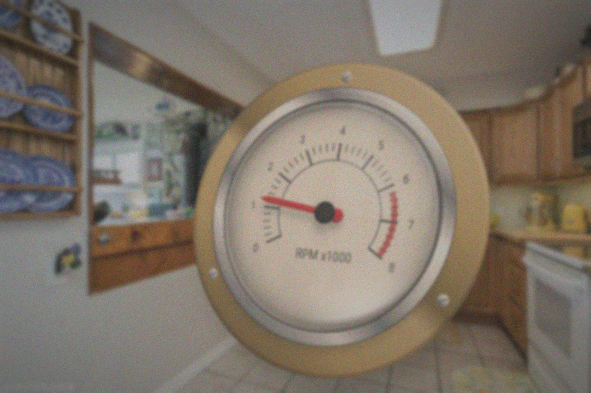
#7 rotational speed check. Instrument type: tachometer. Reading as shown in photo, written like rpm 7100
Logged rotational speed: rpm 1200
